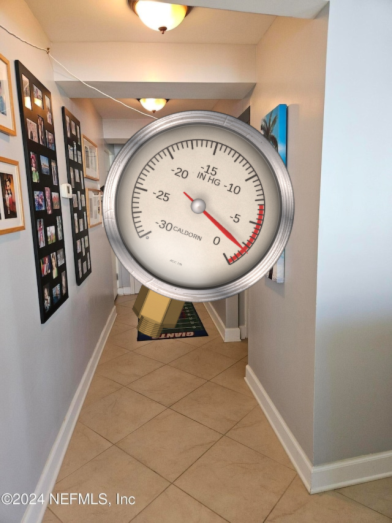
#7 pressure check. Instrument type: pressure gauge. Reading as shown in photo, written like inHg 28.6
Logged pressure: inHg -2
